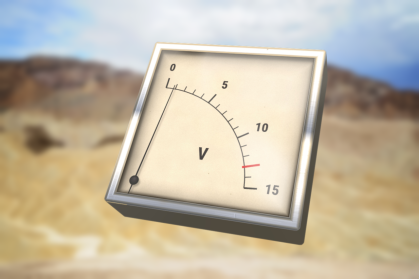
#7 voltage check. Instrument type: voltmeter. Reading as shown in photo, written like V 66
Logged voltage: V 1
